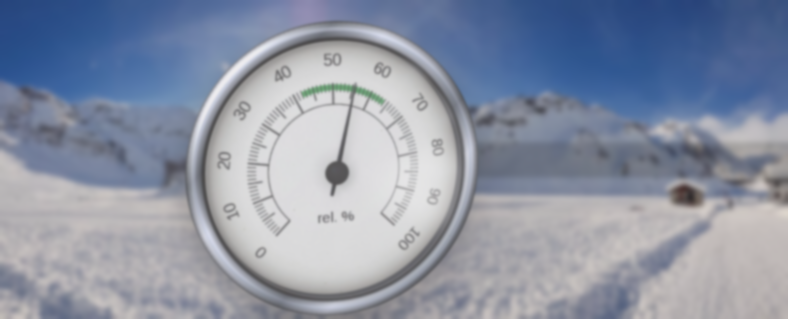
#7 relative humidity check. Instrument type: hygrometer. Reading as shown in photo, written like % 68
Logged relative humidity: % 55
